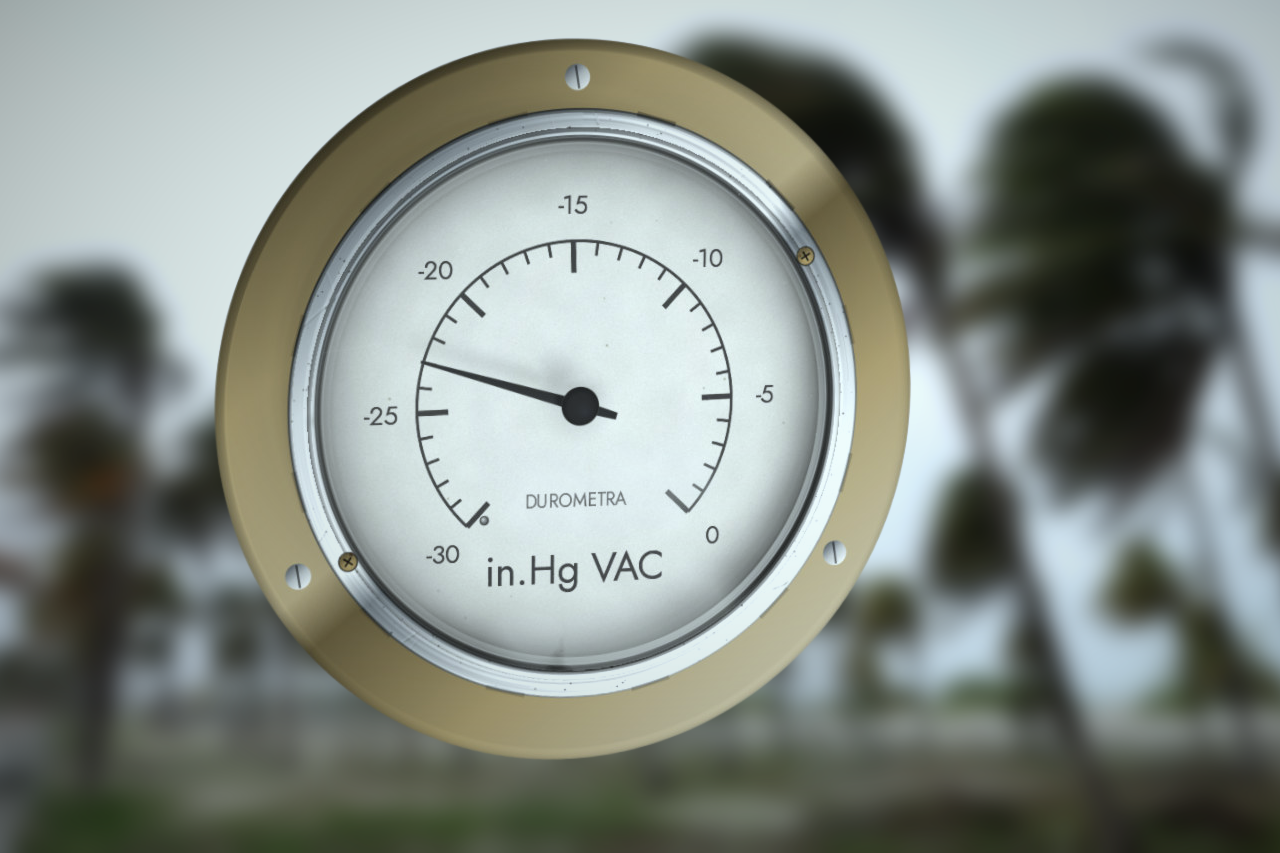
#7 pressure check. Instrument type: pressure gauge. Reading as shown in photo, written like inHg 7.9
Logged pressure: inHg -23
